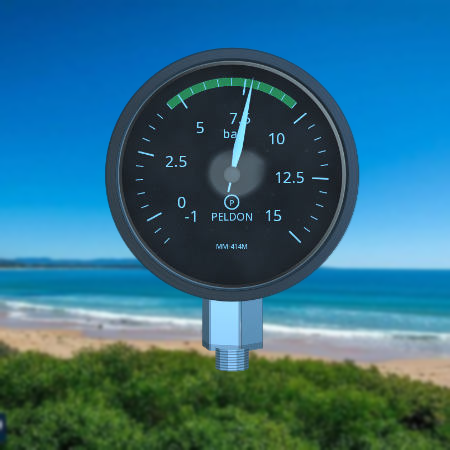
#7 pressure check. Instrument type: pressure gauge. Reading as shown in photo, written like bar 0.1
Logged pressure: bar 7.75
